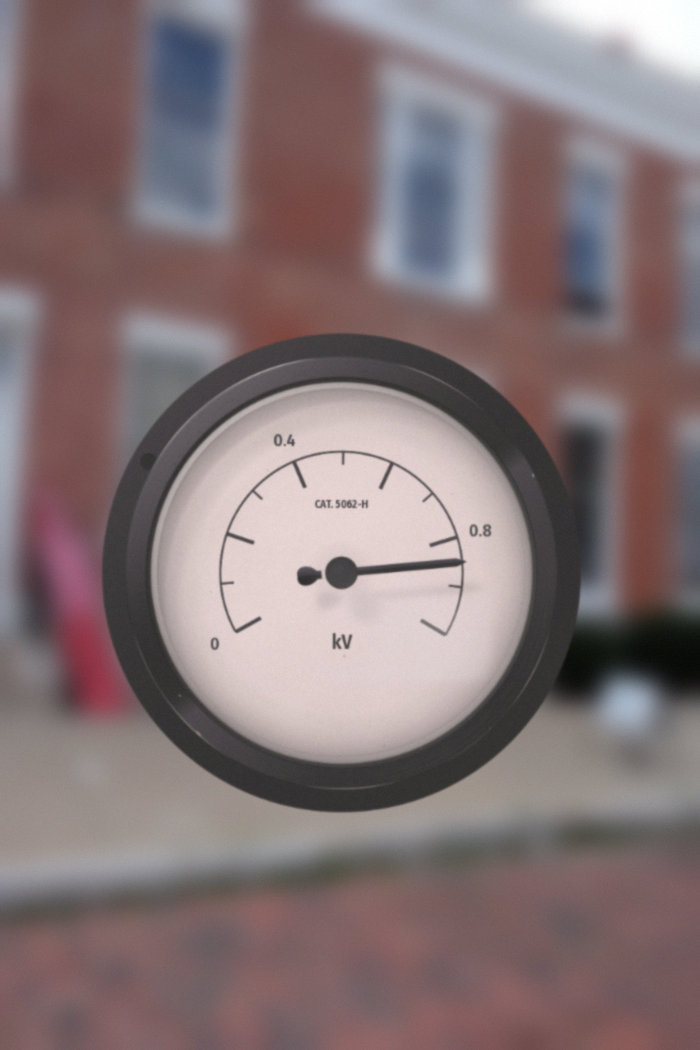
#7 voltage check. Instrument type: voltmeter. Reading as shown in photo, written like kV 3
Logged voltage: kV 0.85
